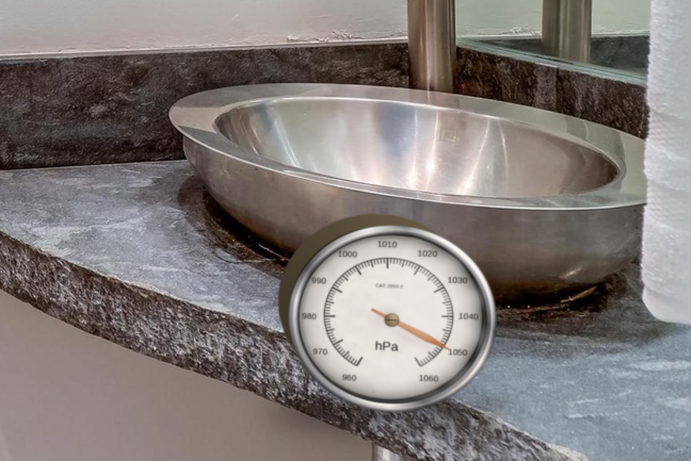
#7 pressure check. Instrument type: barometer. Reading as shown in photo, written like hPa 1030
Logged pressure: hPa 1050
